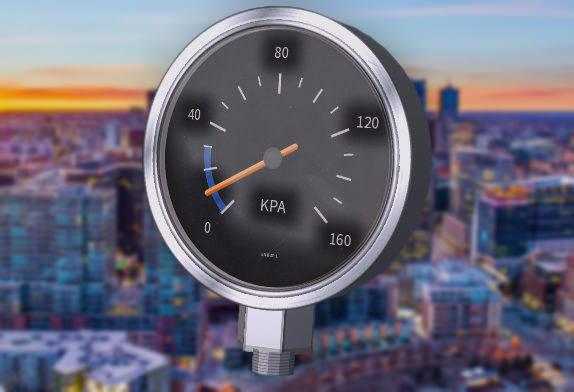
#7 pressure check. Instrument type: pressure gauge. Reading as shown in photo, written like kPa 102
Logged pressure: kPa 10
